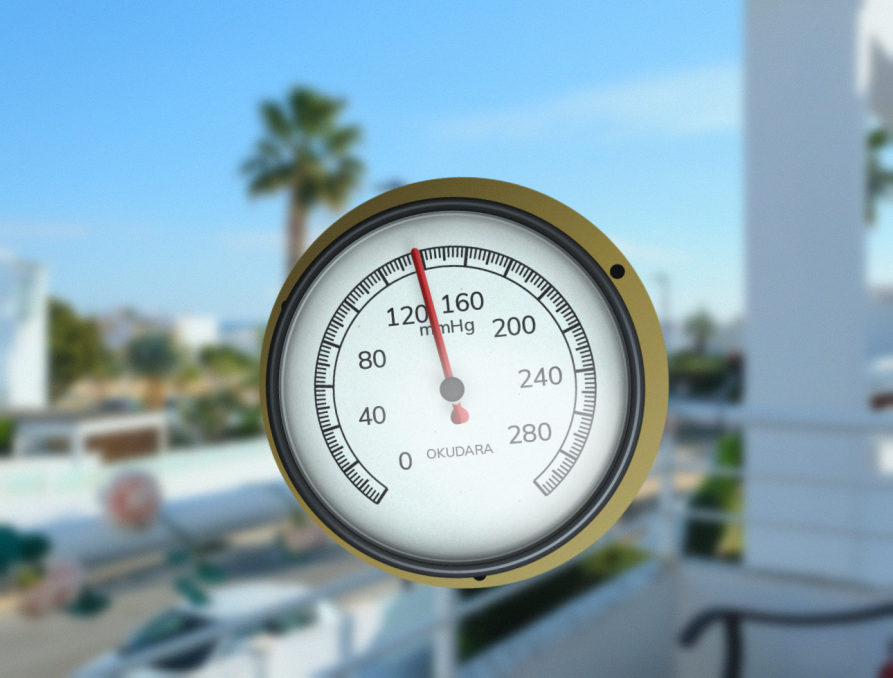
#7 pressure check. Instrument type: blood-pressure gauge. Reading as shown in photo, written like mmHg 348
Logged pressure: mmHg 138
